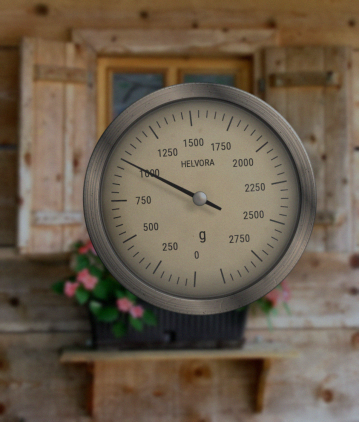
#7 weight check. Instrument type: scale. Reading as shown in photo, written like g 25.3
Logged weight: g 1000
